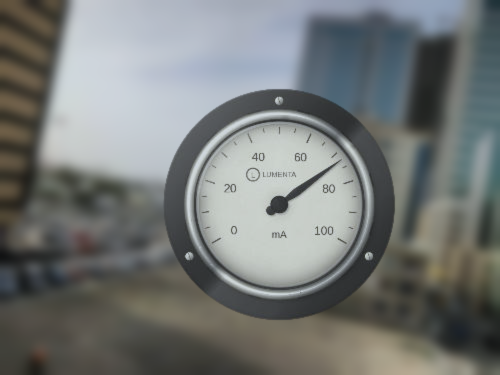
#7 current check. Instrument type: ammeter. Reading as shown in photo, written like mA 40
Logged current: mA 72.5
